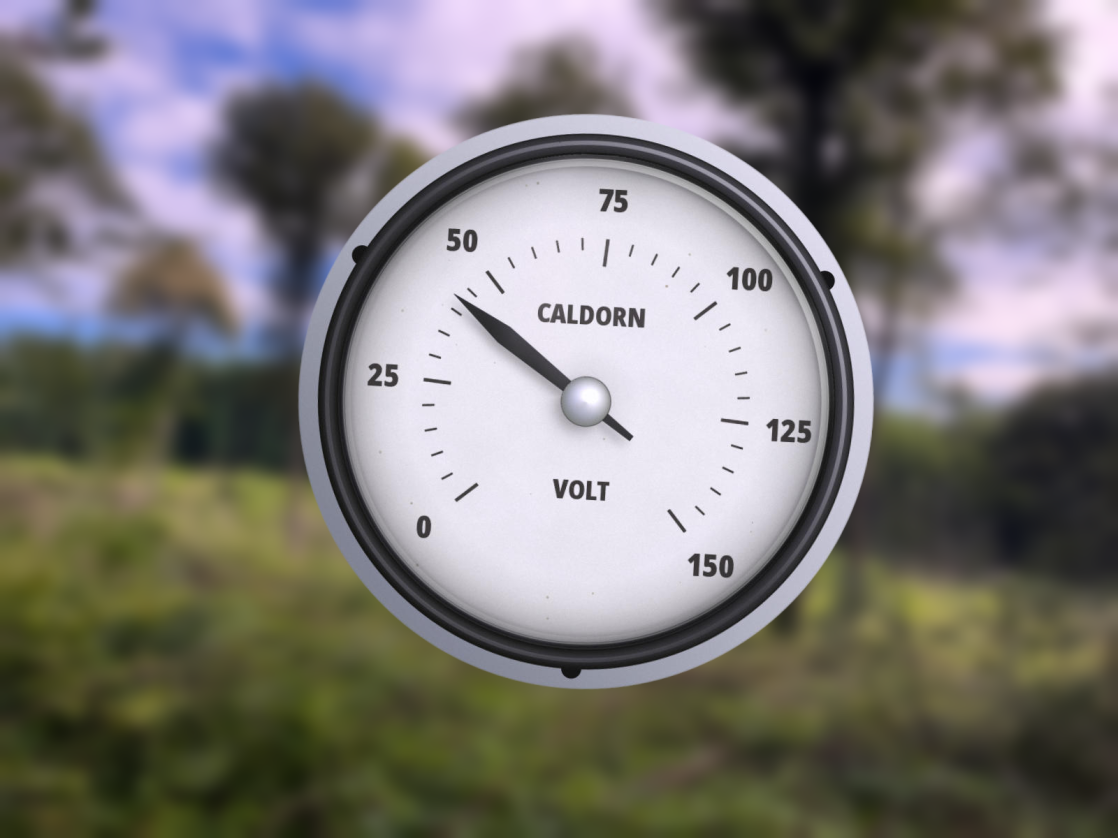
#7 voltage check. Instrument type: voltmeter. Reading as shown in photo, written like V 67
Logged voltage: V 42.5
